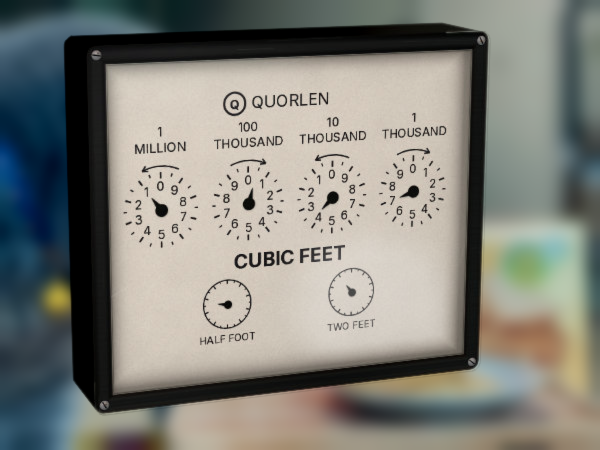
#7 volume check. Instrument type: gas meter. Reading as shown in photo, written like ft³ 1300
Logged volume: ft³ 103700
